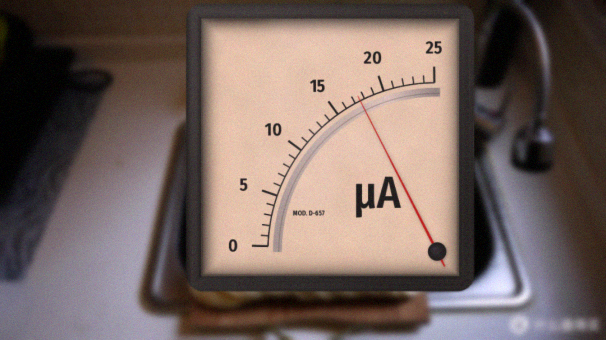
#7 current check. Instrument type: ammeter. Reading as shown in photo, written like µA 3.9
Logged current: µA 17.5
